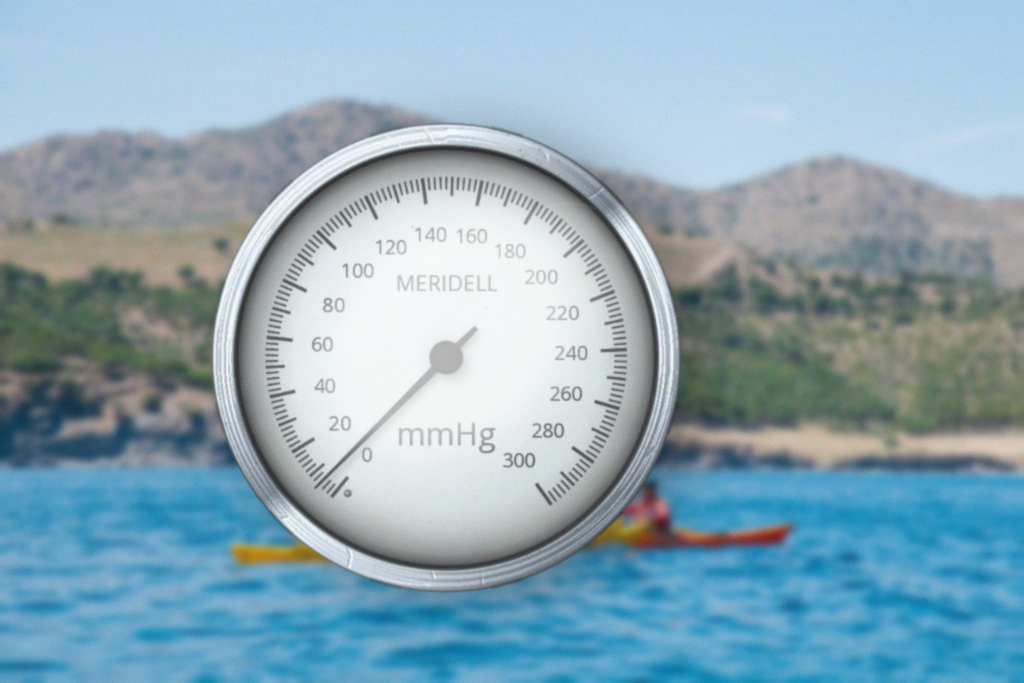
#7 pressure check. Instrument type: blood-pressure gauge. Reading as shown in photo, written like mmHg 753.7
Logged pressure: mmHg 6
